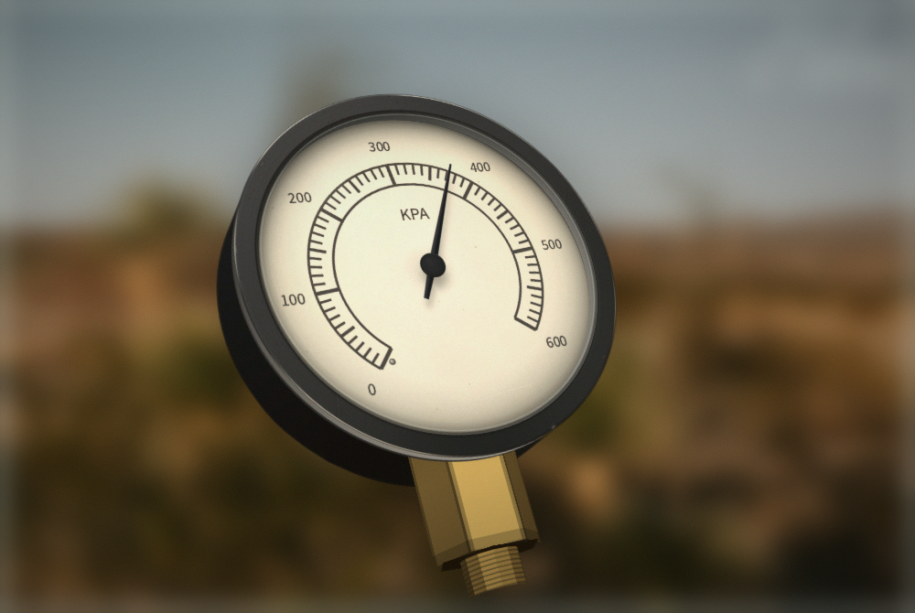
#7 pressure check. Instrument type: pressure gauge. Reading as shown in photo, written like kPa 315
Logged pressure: kPa 370
